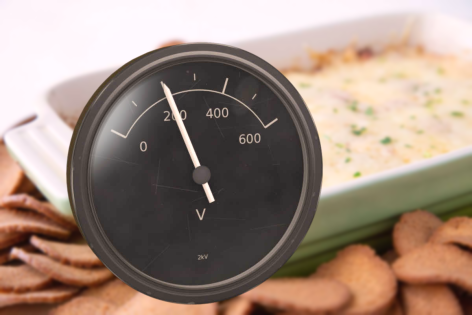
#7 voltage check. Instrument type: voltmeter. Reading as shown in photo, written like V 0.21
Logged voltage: V 200
